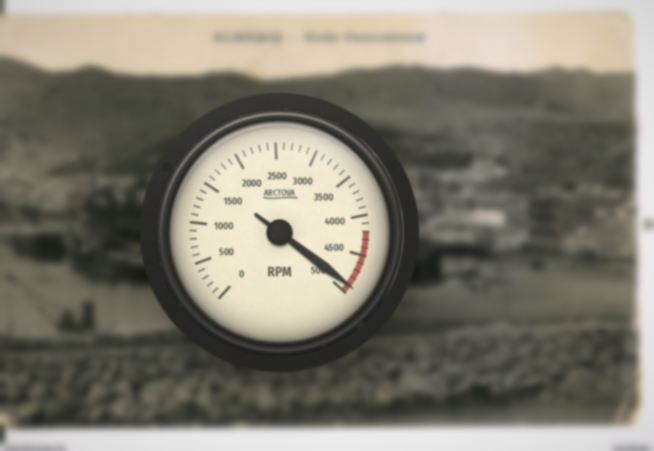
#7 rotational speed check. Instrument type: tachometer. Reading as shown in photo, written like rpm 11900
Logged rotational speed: rpm 4900
